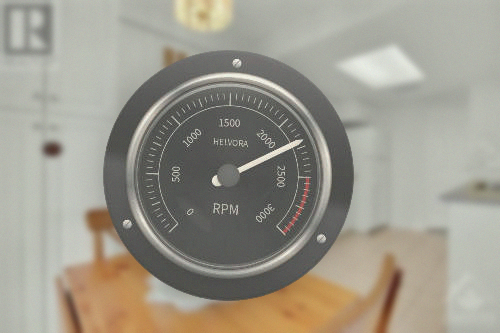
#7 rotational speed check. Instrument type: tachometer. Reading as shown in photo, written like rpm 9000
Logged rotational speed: rpm 2200
